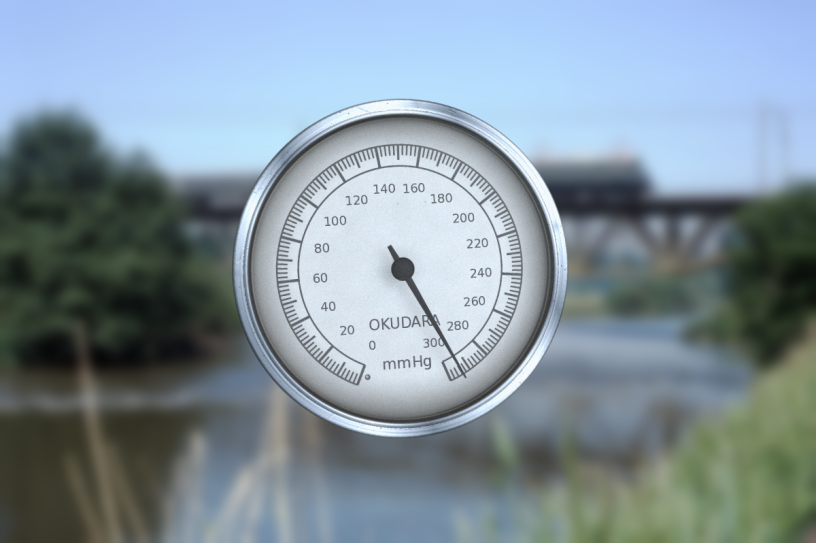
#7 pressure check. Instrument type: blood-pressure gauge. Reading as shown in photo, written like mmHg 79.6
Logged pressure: mmHg 294
